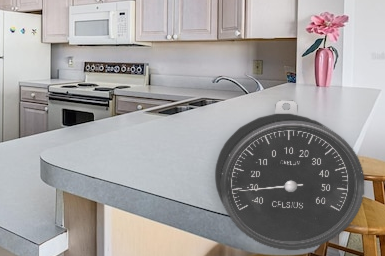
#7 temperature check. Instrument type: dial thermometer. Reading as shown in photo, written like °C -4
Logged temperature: °C -30
